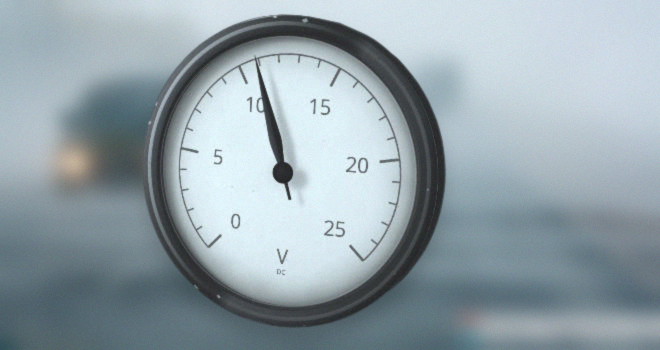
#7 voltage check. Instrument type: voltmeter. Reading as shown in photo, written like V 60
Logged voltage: V 11
